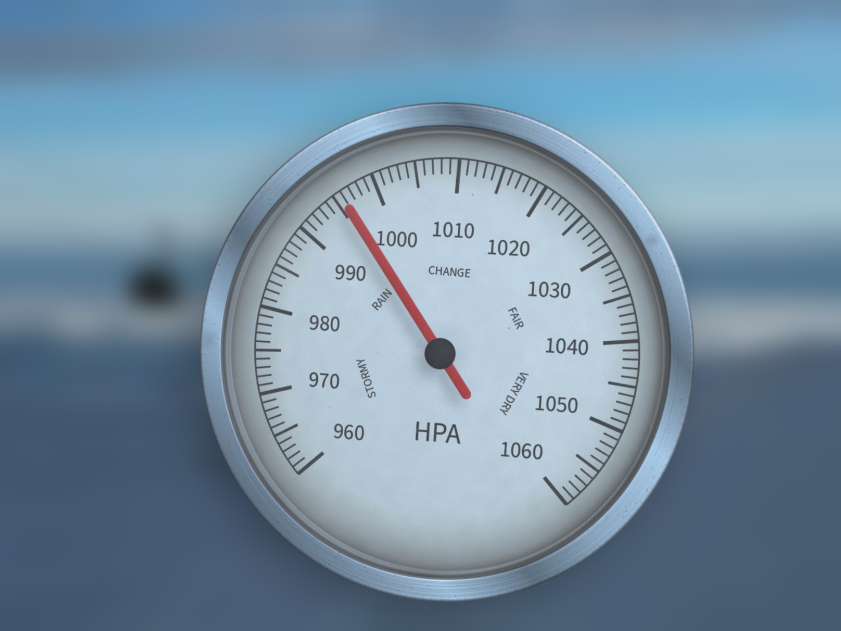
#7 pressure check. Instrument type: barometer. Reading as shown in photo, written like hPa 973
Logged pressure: hPa 996
